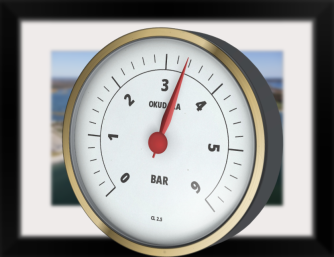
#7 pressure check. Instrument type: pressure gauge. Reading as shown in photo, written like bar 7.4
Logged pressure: bar 3.4
